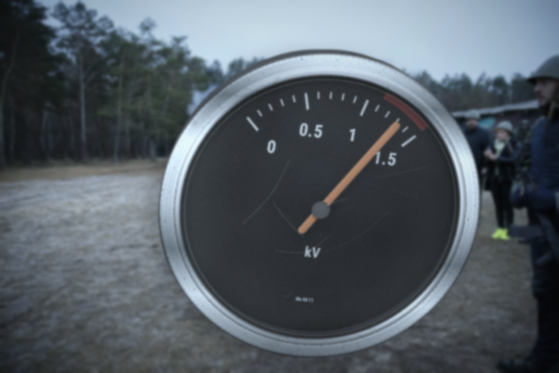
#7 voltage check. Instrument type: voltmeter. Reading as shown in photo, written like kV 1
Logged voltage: kV 1.3
